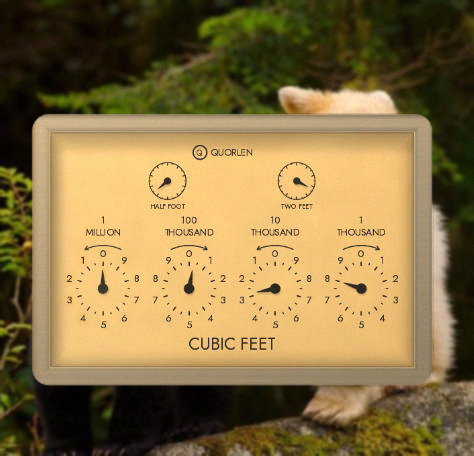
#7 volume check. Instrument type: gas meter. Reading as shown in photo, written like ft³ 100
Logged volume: ft³ 2800
